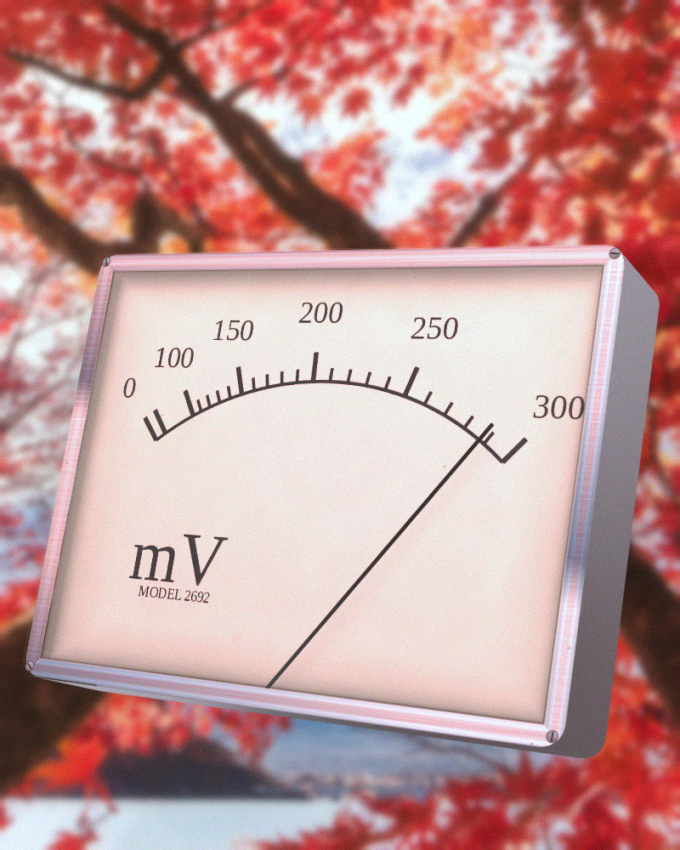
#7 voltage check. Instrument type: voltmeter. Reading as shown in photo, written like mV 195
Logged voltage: mV 290
